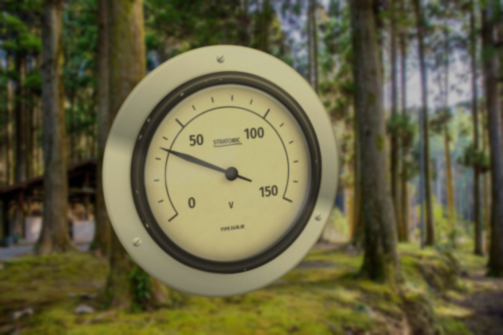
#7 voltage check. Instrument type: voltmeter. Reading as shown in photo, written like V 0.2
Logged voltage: V 35
